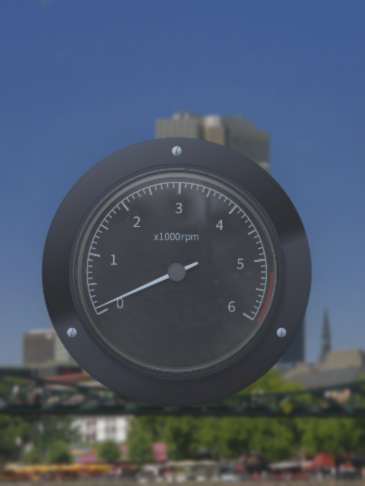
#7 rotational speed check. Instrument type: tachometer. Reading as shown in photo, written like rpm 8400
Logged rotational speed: rpm 100
